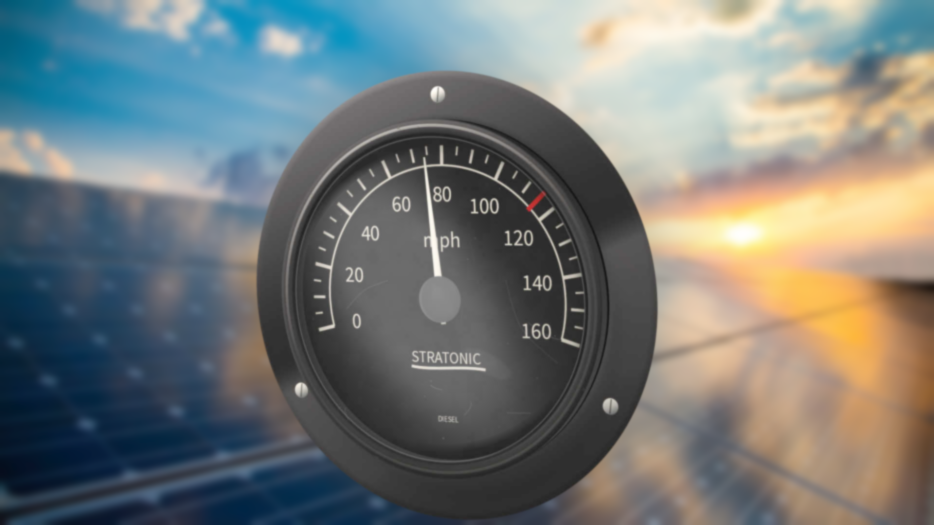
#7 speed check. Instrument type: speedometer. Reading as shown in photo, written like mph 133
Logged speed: mph 75
